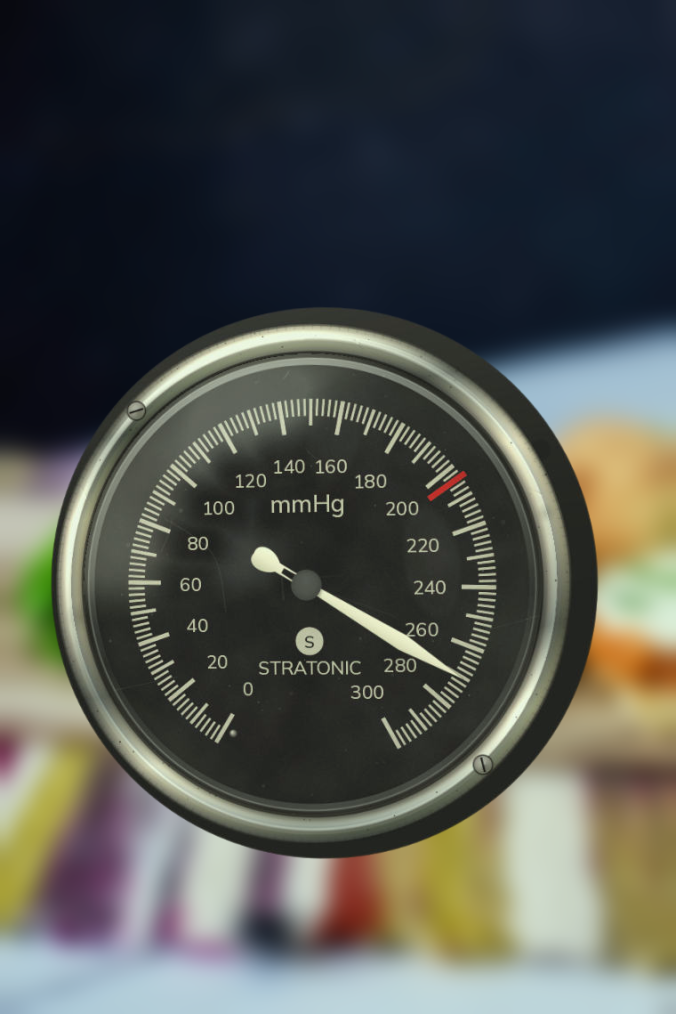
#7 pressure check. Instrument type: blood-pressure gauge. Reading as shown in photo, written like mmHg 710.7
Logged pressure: mmHg 270
